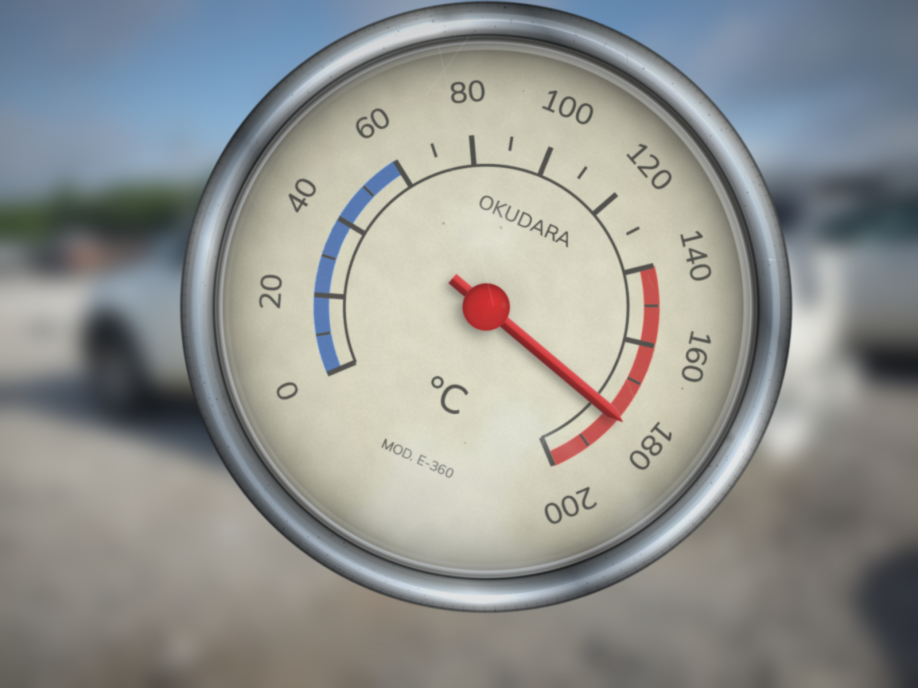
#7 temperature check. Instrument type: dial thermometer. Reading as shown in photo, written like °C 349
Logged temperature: °C 180
